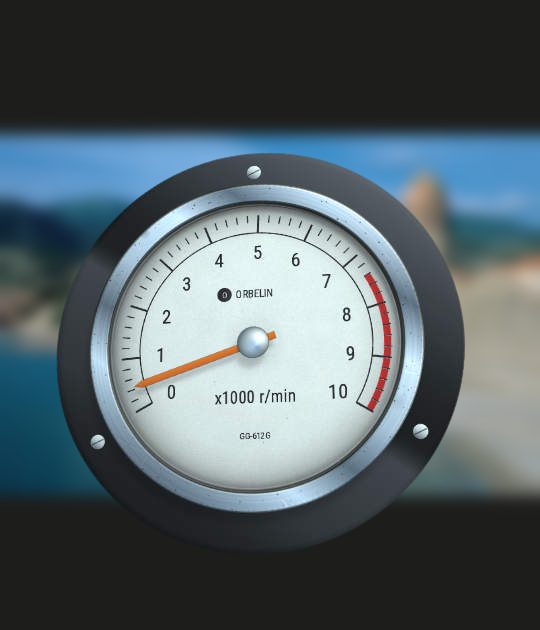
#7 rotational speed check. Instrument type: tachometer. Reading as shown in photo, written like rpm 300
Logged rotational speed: rpm 400
